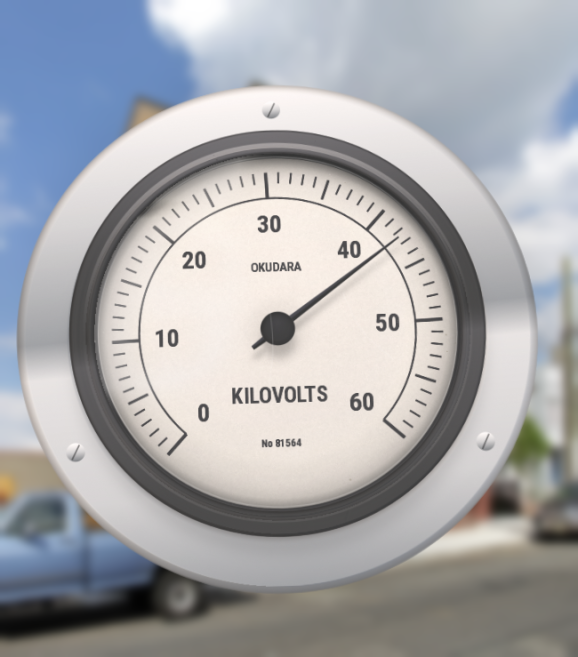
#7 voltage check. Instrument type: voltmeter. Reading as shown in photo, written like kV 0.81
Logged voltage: kV 42.5
